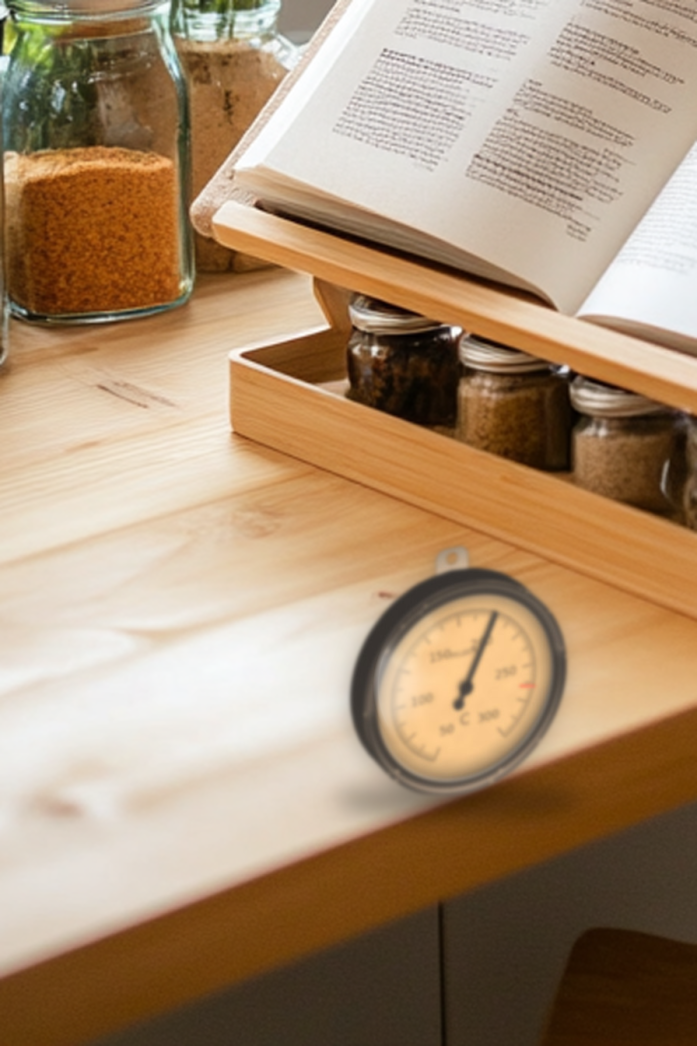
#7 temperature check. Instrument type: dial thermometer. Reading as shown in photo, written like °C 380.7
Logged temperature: °C 200
